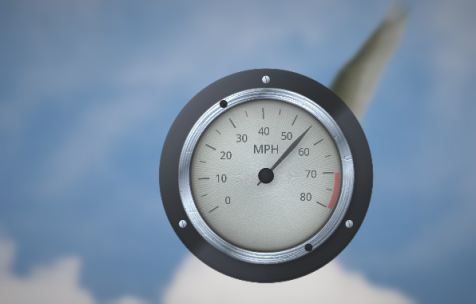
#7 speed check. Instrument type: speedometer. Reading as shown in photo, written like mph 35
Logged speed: mph 55
